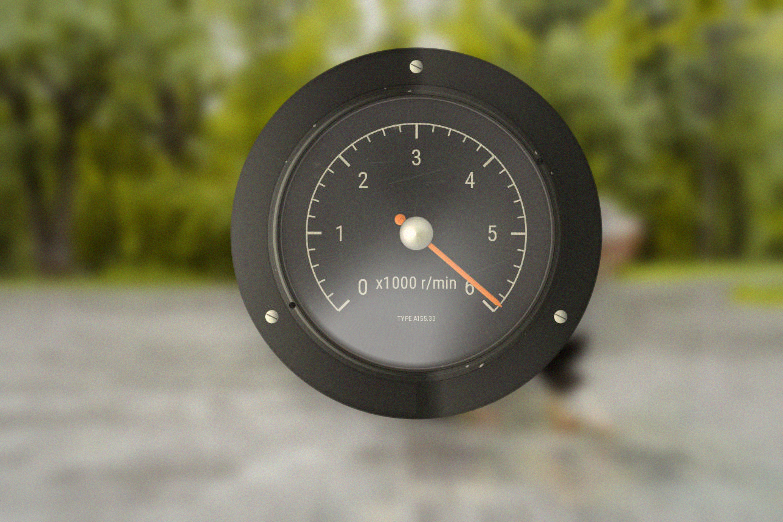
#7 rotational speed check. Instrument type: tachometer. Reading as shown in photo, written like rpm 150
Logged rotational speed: rpm 5900
